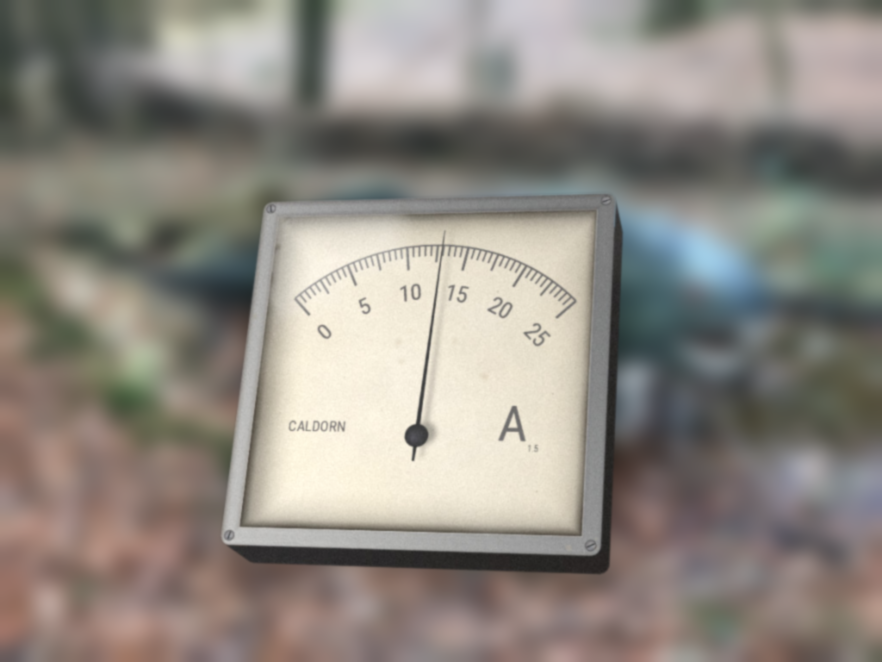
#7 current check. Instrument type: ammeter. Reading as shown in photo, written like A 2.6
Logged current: A 13
